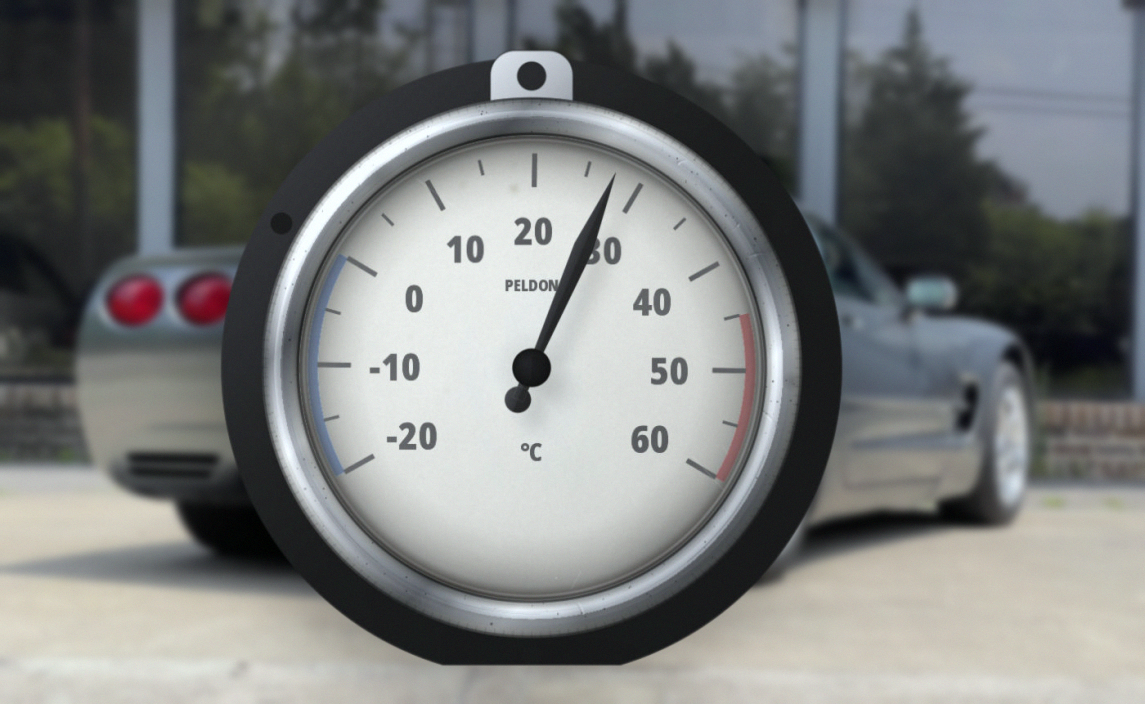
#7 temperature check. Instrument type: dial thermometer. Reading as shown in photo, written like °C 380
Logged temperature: °C 27.5
